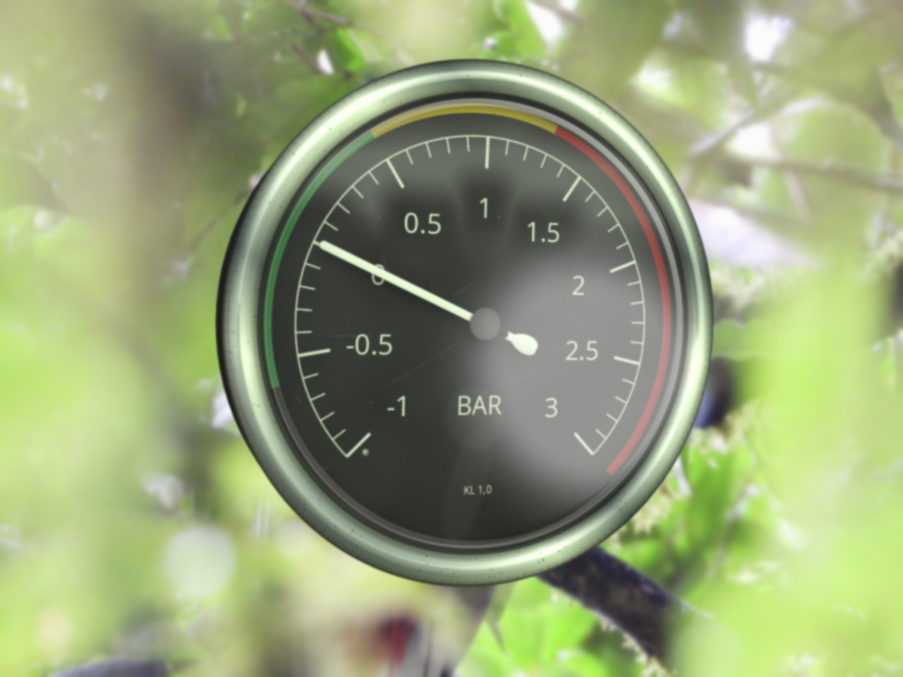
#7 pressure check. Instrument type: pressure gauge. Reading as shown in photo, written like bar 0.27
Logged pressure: bar 0
